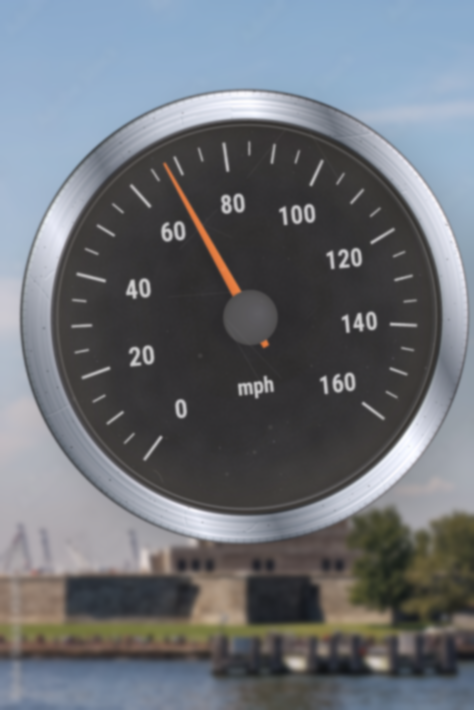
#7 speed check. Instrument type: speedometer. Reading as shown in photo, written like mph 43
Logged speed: mph 67.5
